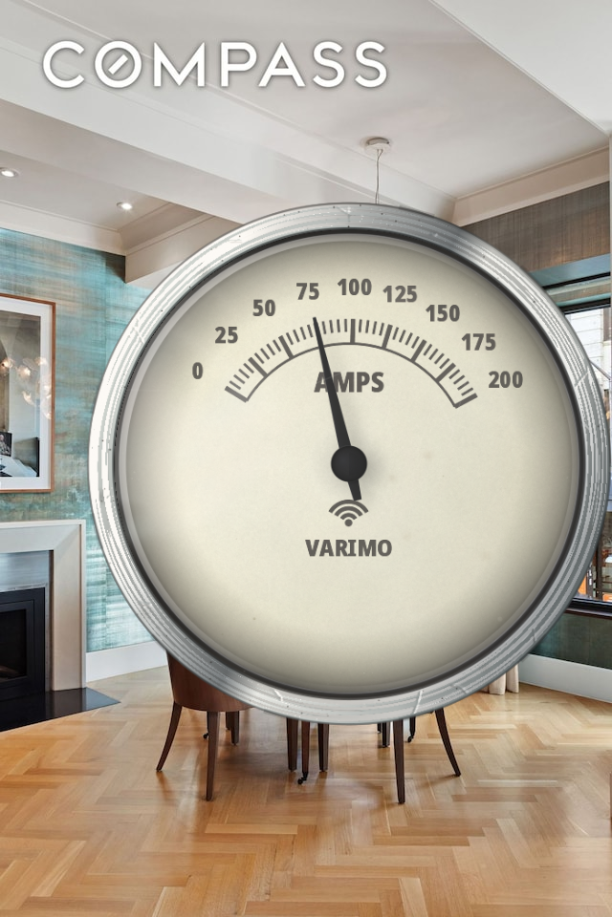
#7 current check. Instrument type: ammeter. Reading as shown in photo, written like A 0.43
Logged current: A 75
